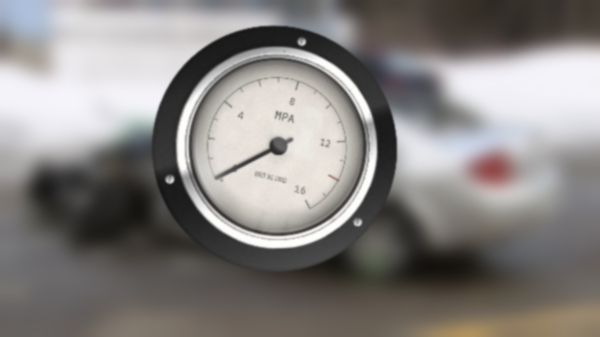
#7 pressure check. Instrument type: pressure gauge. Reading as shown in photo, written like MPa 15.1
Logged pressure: MPa 0
